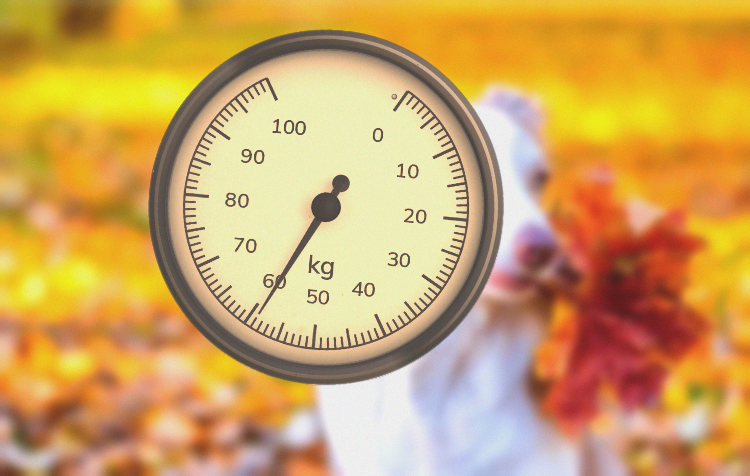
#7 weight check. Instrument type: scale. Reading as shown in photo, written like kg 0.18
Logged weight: kg 59
